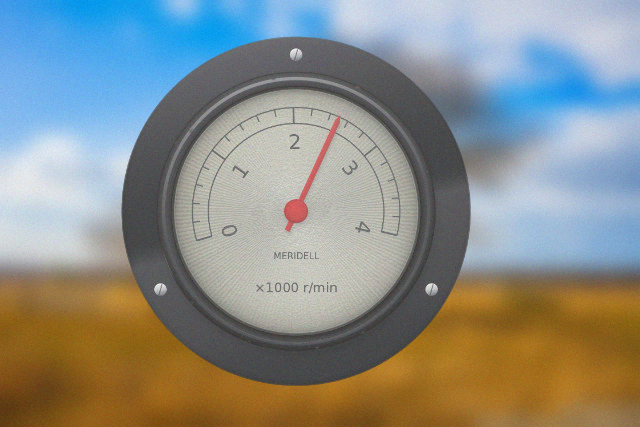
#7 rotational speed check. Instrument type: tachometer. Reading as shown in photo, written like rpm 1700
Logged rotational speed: rpm 2500
